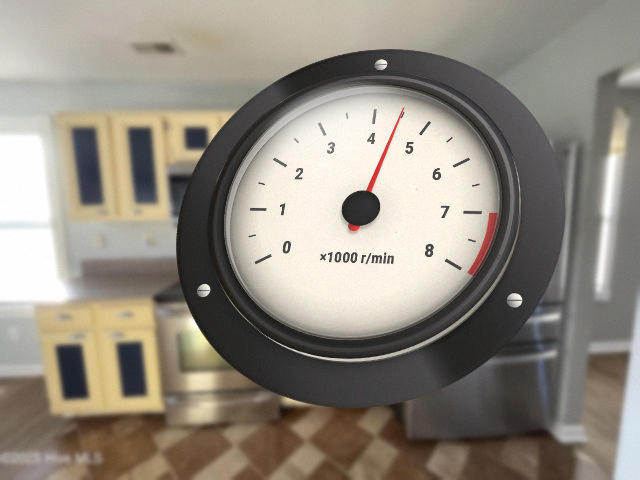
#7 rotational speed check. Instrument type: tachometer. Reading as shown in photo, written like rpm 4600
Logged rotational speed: rpm 4500
